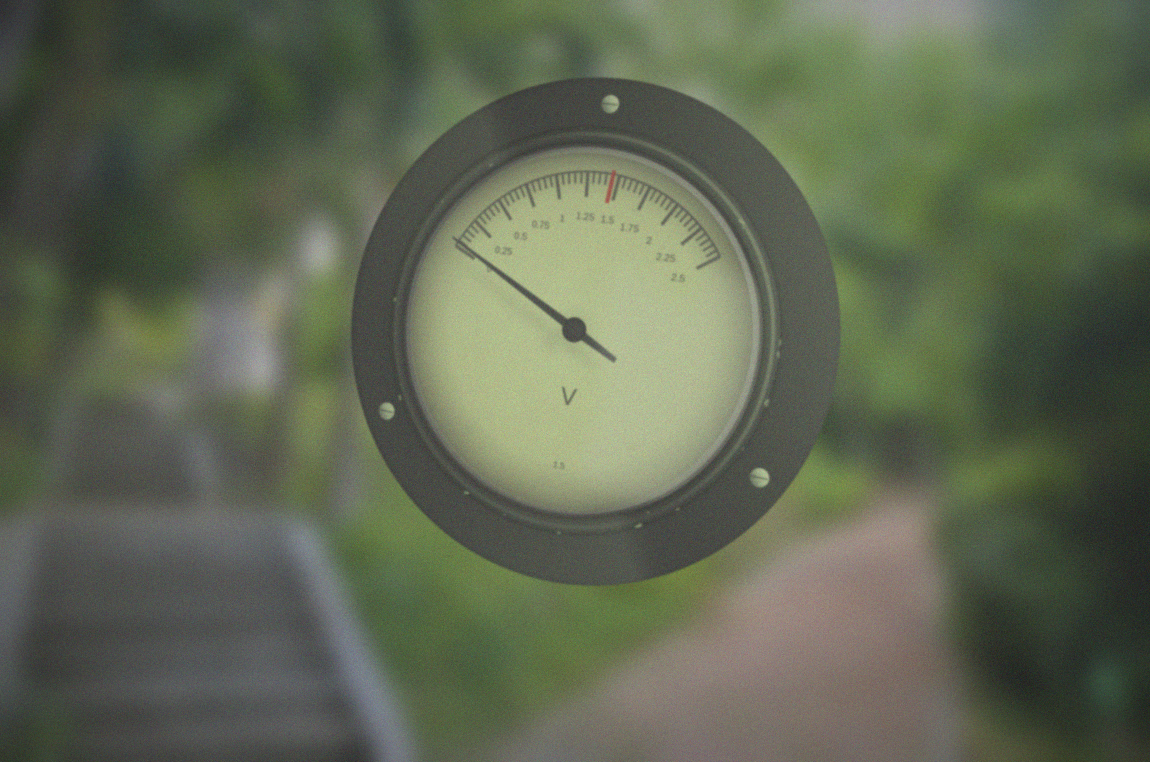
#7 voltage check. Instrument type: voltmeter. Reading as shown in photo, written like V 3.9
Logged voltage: V 0.05
